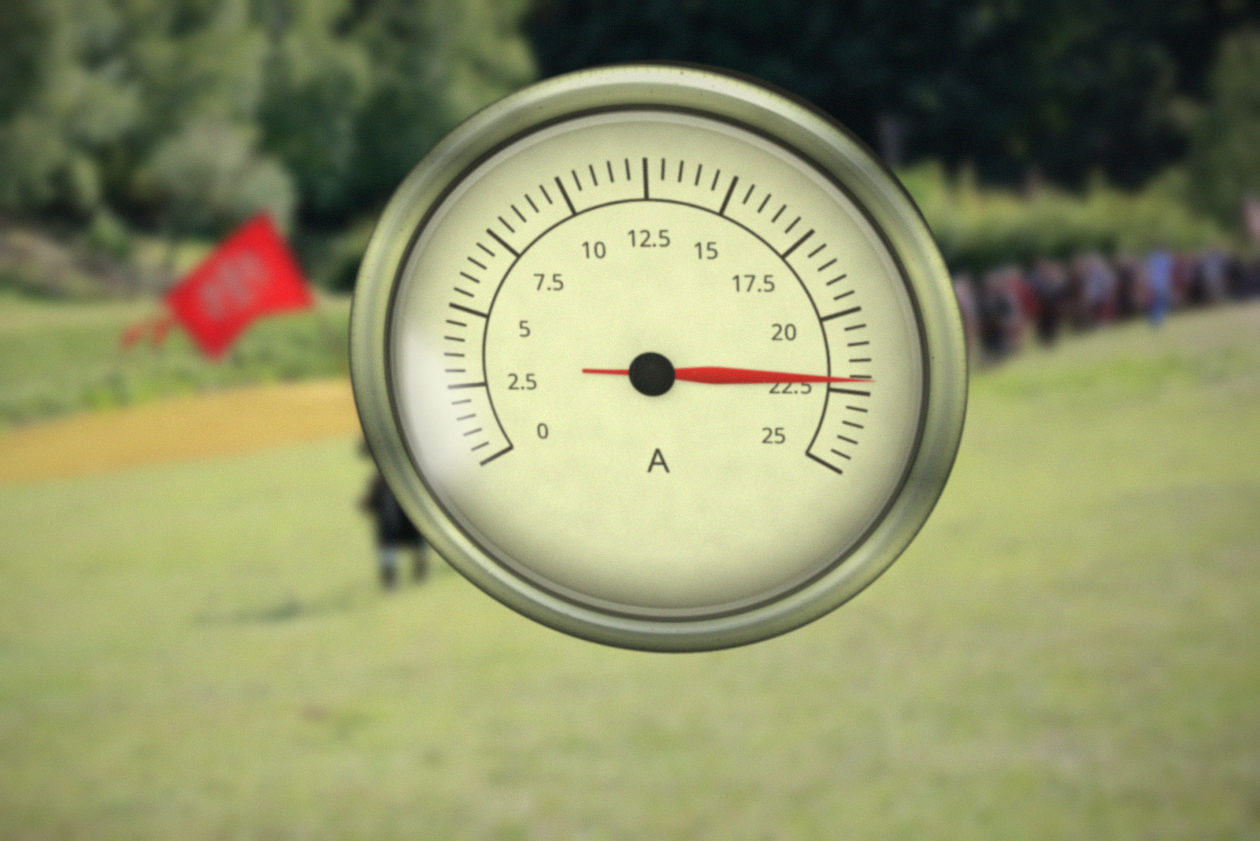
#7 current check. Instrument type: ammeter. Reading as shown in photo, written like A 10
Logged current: A 22
